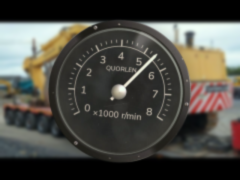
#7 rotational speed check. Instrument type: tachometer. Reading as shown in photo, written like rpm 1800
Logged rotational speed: rpm 5400
